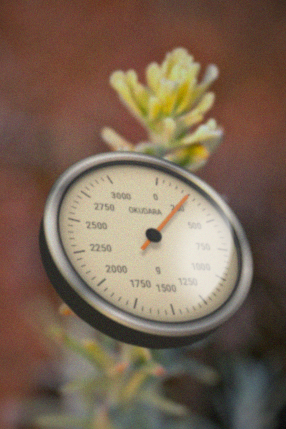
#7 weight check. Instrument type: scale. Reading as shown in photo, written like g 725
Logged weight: g 250
